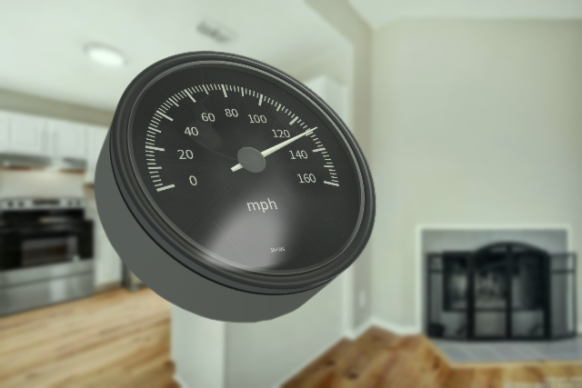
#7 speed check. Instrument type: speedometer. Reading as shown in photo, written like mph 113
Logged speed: mph 130
